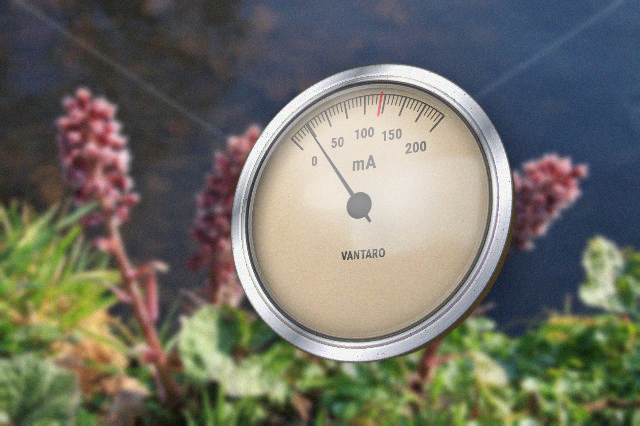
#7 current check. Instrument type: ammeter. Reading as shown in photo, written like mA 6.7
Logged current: mA 25
